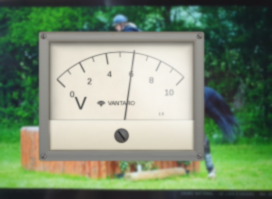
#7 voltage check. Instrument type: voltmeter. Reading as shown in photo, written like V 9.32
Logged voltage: V 6
